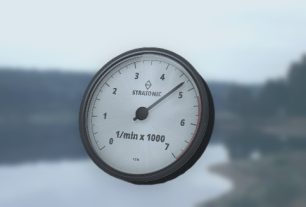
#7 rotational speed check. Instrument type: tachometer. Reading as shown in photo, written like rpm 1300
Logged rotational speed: rpm 4750
